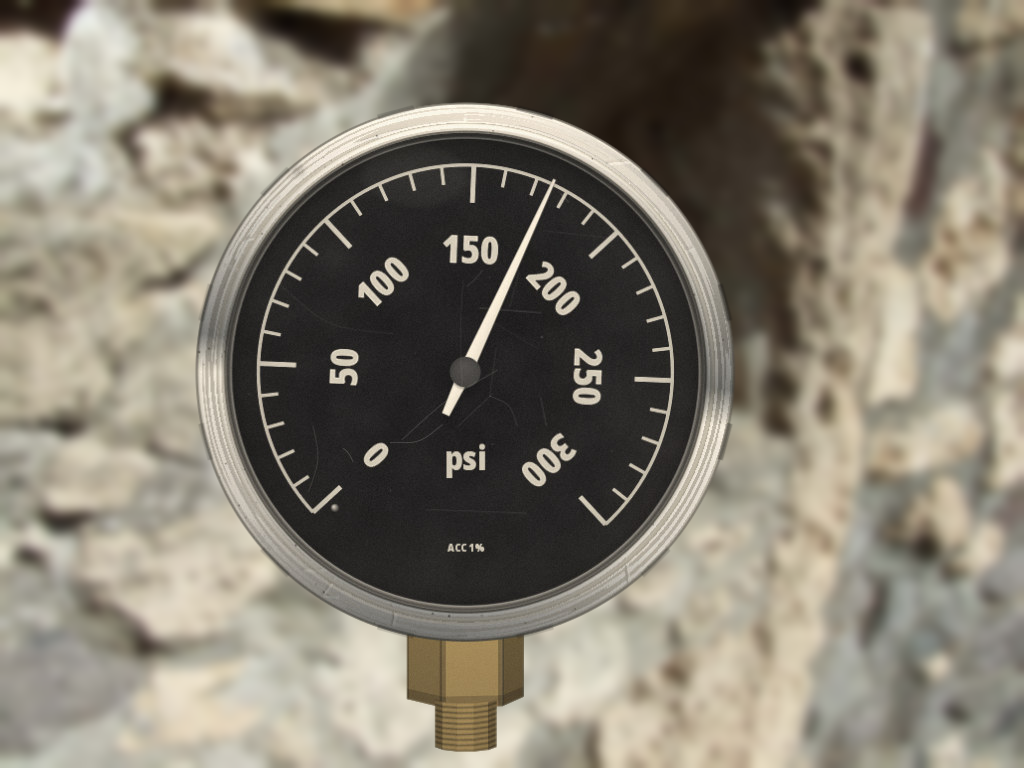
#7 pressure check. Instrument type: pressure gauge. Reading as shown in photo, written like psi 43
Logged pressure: psi 175
